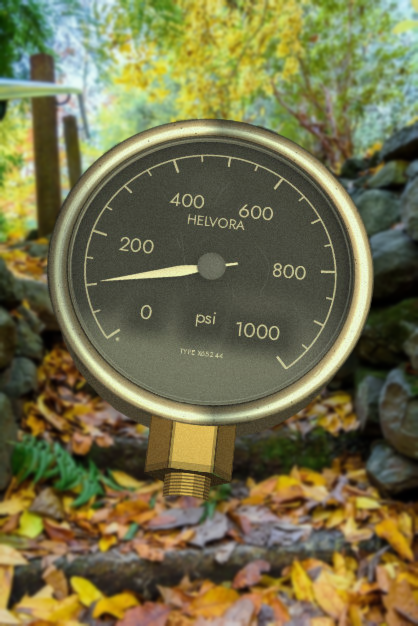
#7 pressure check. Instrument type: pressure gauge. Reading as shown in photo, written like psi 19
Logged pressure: psi 100
